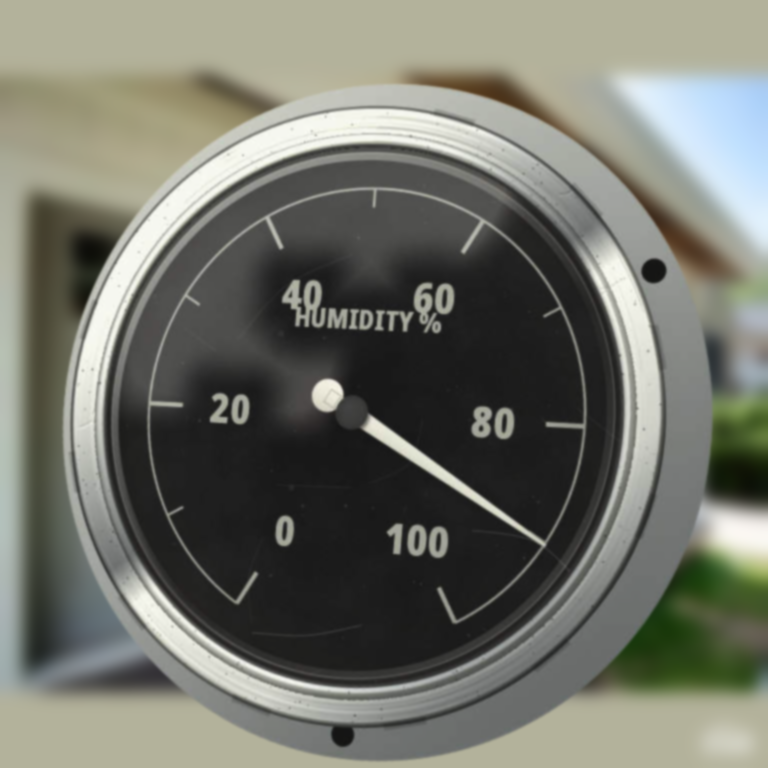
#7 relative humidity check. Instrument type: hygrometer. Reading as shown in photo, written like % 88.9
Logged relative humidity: % 90
